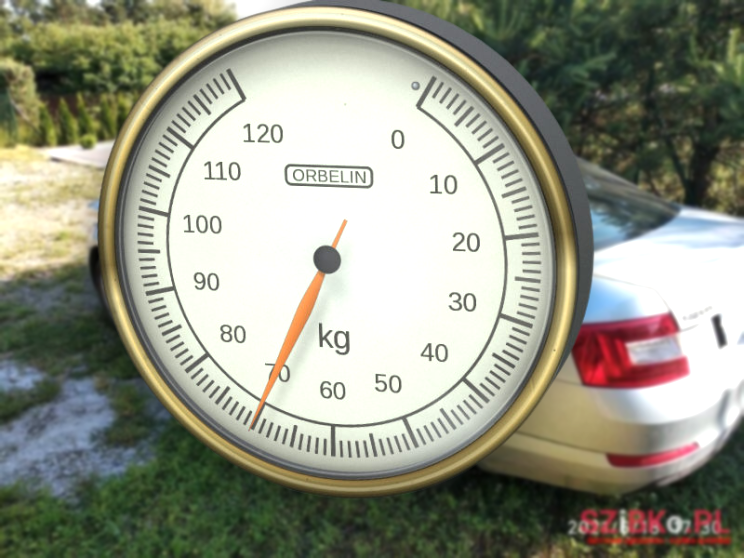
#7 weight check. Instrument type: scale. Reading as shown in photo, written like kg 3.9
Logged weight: kg 70
